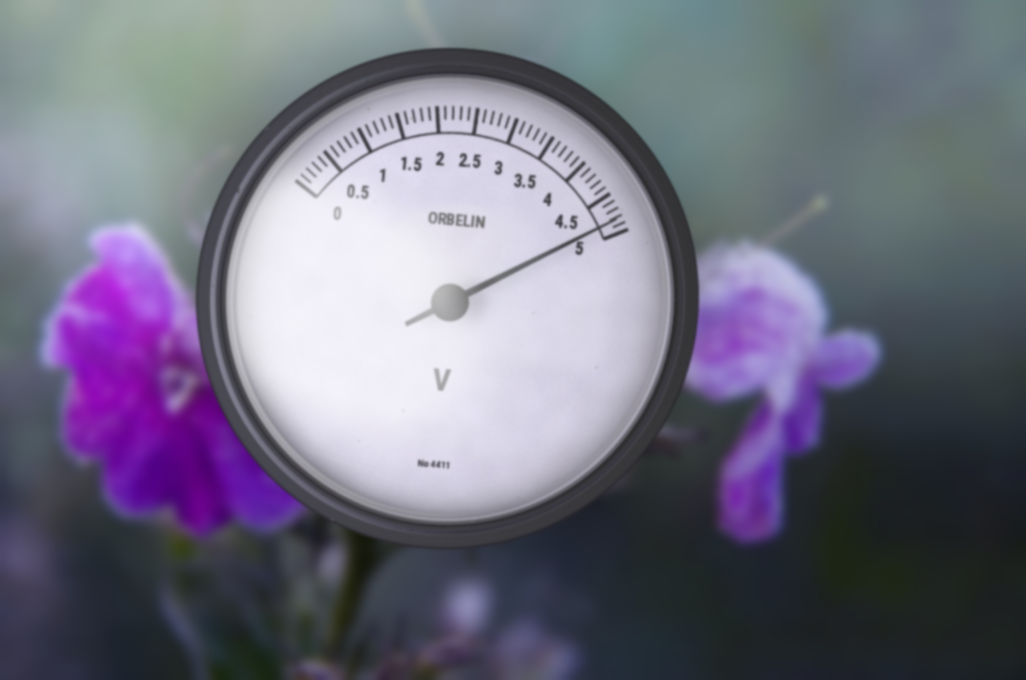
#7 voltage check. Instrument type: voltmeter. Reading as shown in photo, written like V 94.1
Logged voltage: V 4.8
